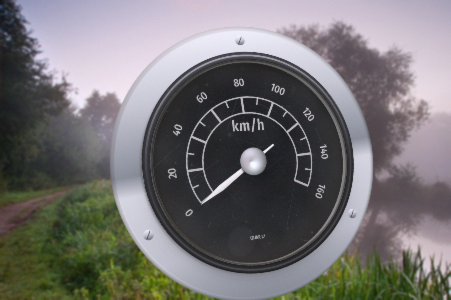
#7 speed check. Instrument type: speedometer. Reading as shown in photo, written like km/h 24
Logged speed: km/h 0
